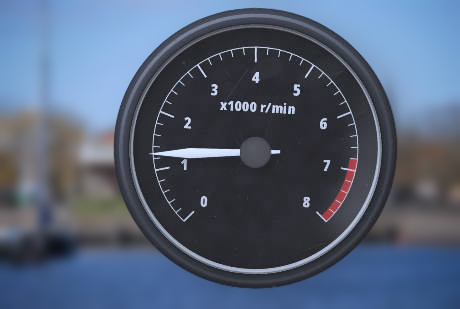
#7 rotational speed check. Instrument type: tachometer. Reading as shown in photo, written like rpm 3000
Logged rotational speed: rpm 1300
